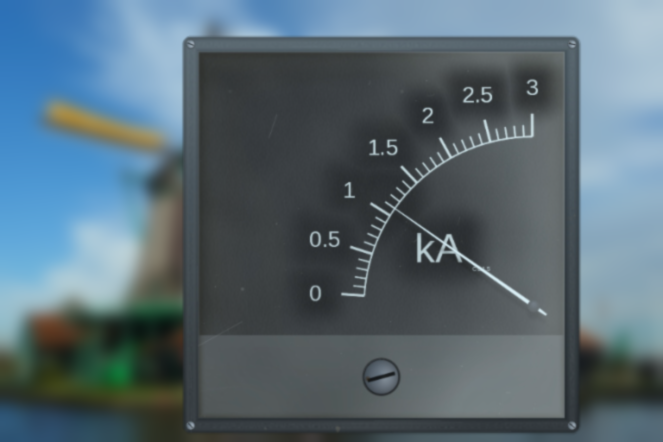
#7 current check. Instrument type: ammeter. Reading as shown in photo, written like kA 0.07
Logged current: kA 1.1
